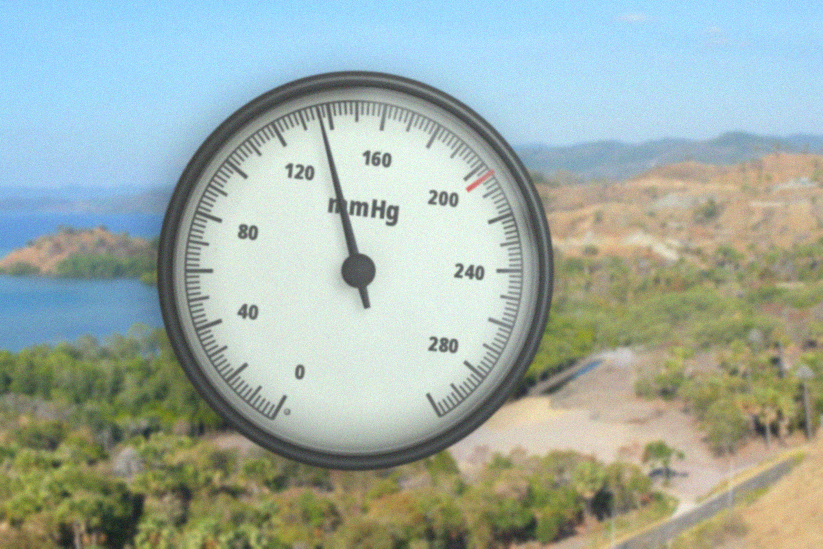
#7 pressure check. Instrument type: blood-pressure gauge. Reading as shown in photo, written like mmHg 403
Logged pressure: mmHg 136
